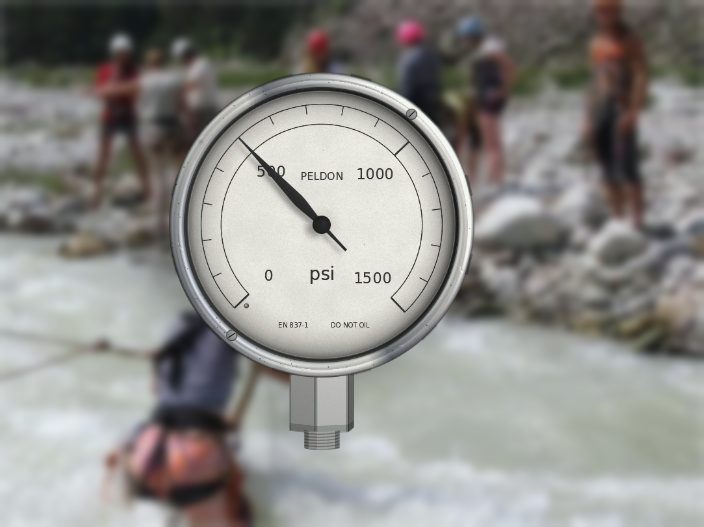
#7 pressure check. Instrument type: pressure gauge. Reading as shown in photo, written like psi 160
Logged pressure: psi 500
